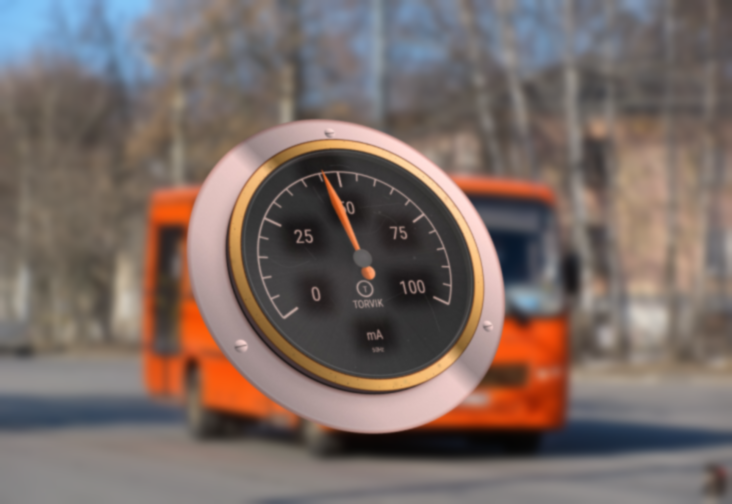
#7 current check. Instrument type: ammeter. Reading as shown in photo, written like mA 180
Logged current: mA 45
